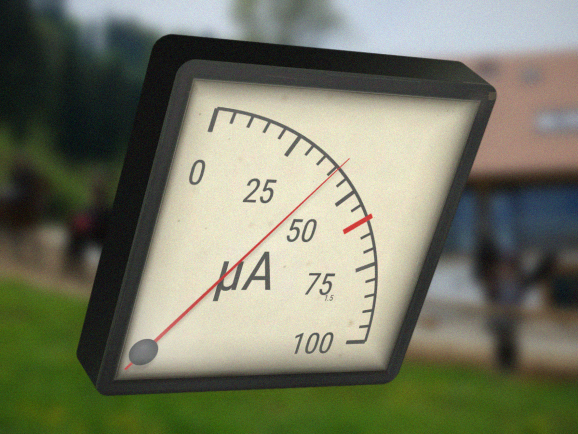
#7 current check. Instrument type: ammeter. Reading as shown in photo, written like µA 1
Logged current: µA 40
